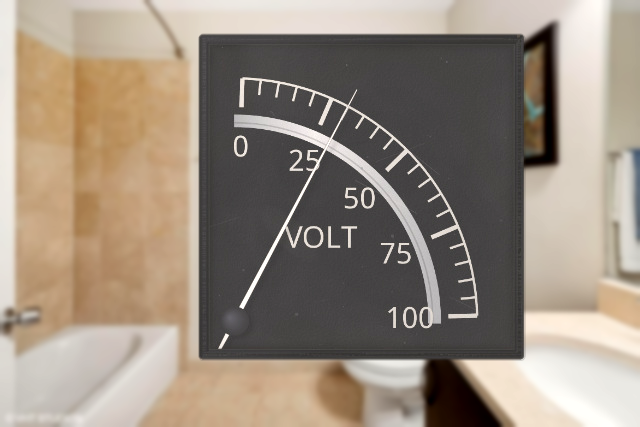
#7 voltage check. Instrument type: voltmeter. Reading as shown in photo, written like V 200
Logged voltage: V 30
